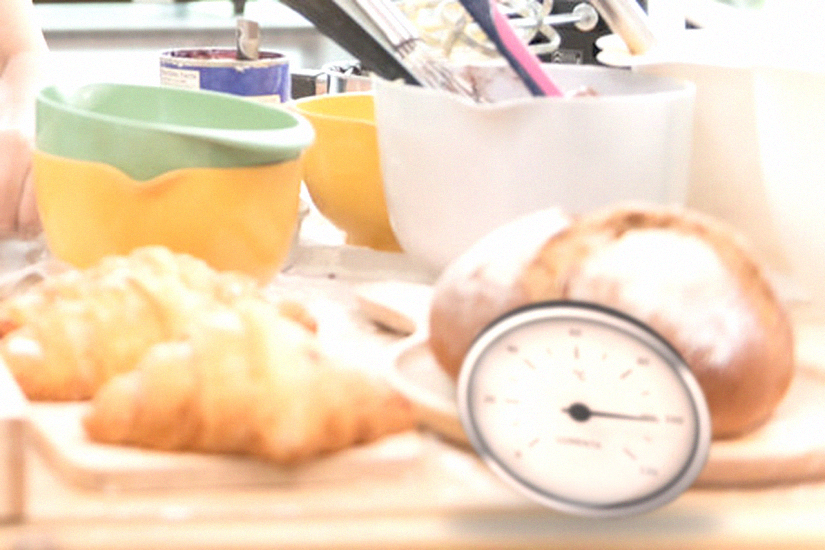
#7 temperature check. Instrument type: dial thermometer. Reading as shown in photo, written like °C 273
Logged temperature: °C 100
